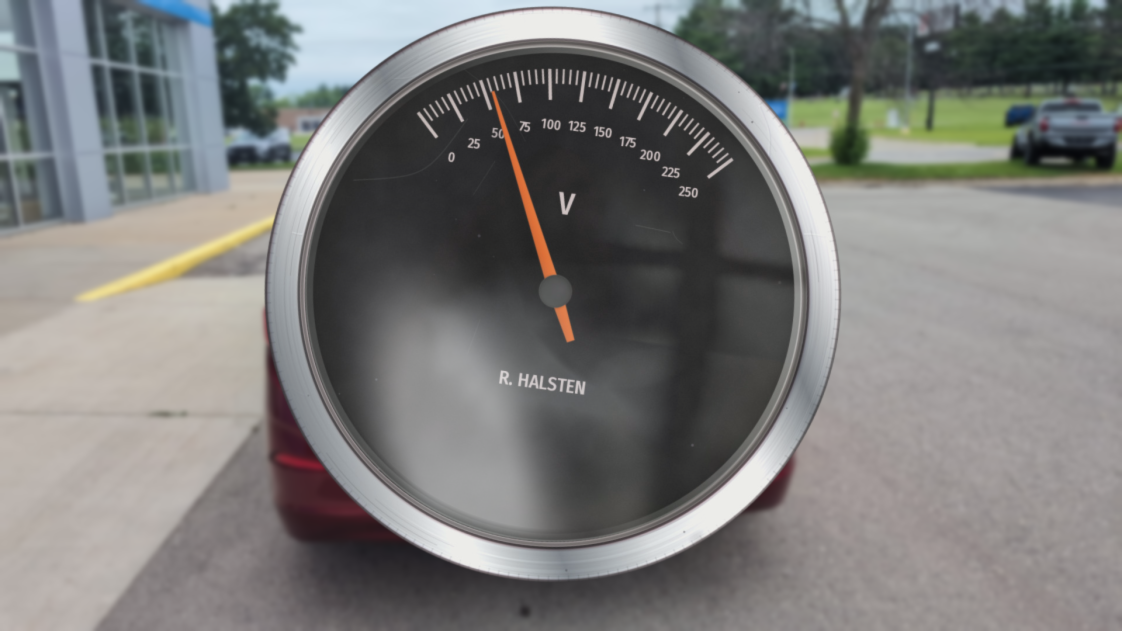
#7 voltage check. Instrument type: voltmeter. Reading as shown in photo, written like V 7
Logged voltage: V 55
